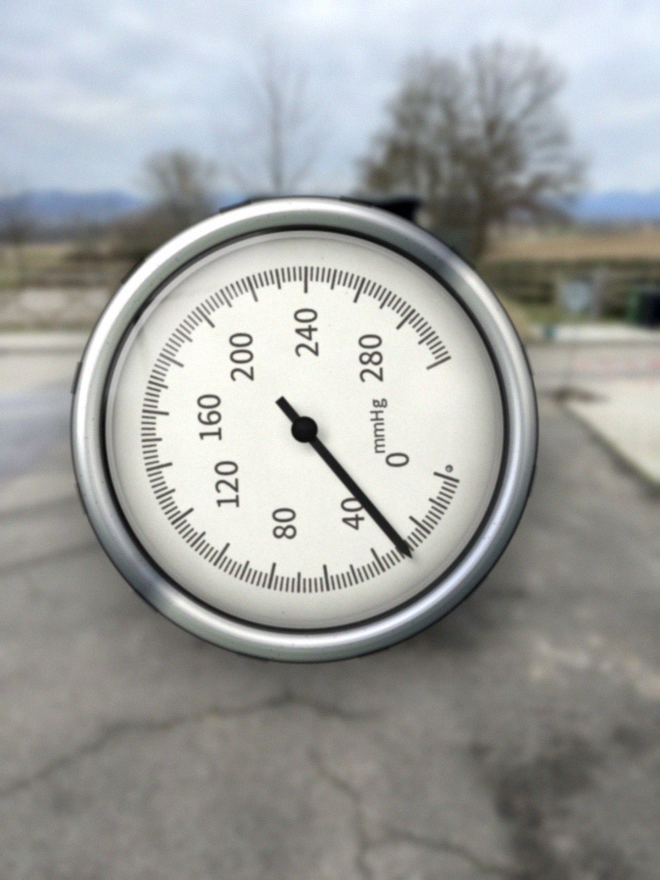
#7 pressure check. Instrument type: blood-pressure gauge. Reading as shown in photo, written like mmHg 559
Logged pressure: mmHg 30
